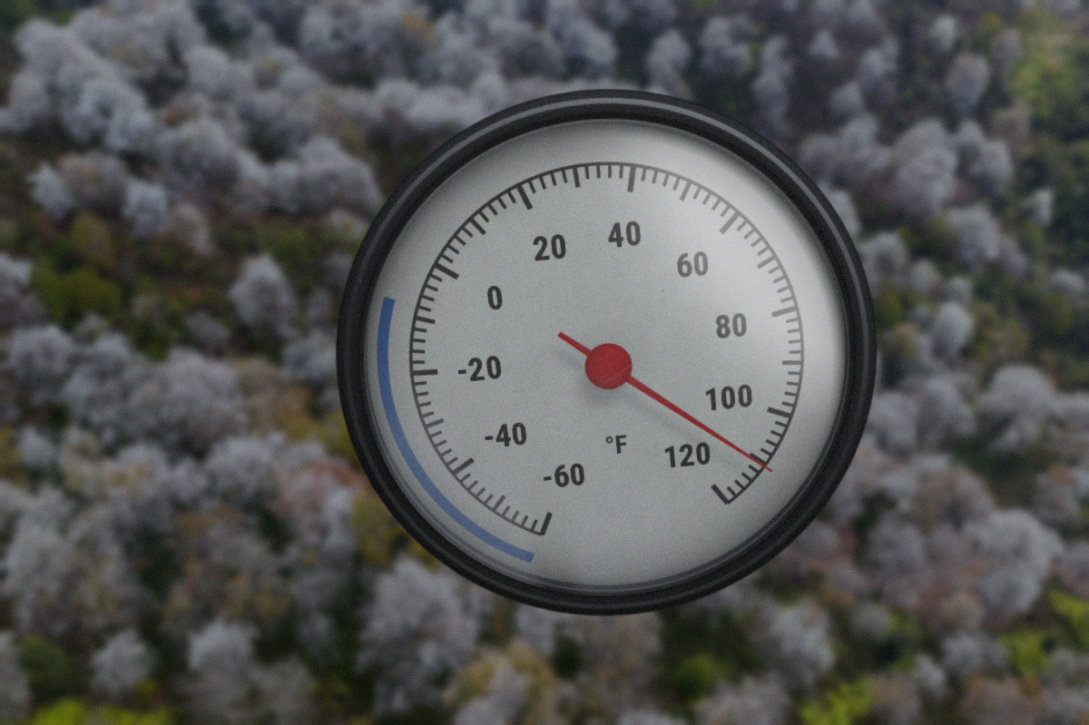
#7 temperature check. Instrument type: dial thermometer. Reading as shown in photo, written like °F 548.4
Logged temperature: °F 110
